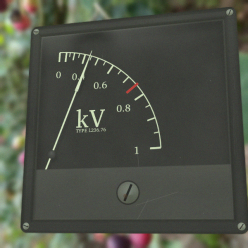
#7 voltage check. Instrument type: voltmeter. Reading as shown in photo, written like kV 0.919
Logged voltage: kV 0.45
